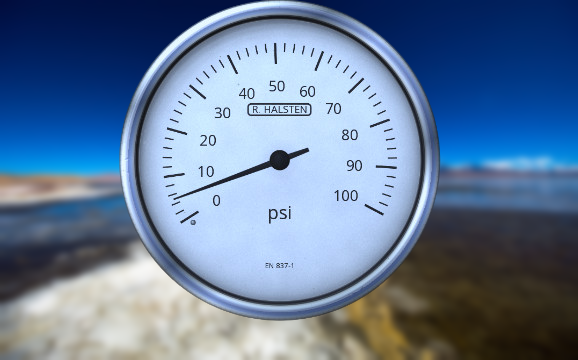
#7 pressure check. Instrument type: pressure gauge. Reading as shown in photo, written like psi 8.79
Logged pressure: psi 5
